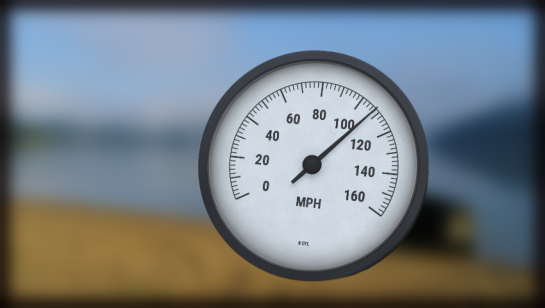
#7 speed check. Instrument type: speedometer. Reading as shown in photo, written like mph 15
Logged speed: mph 108
